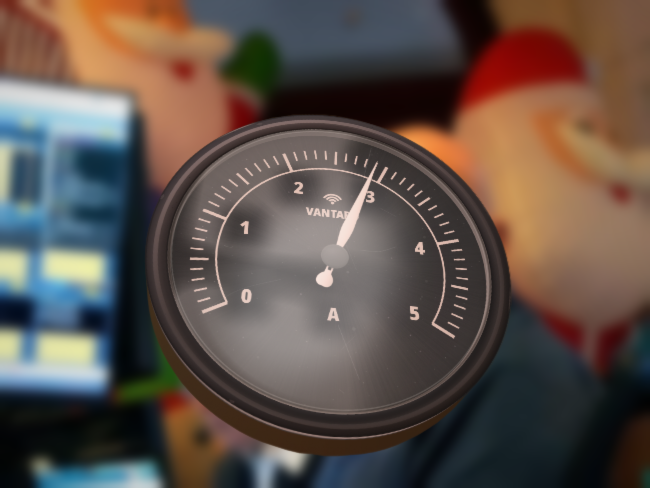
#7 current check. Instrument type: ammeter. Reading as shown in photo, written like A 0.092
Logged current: A 2.9
